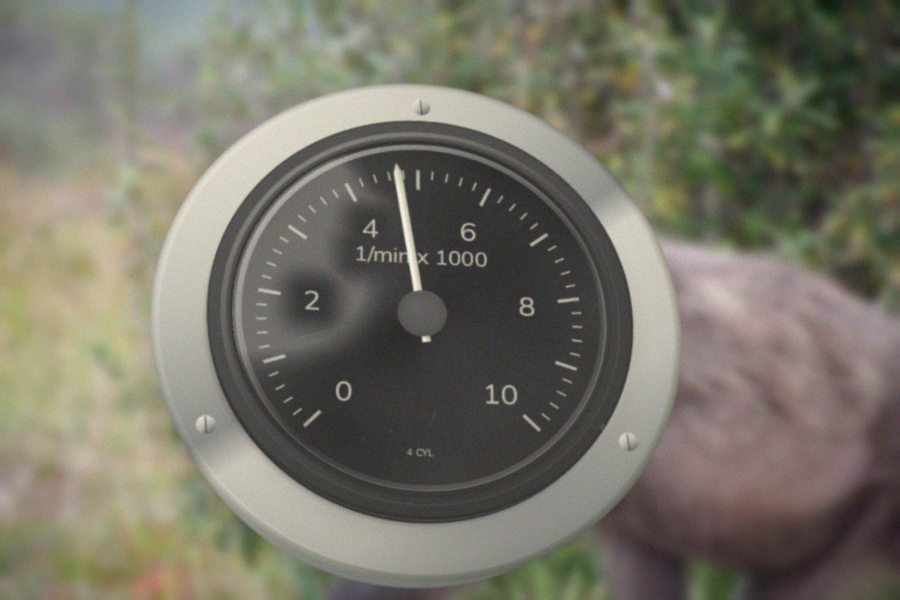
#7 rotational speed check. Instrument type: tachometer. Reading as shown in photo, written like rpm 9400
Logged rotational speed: rpm 4700
